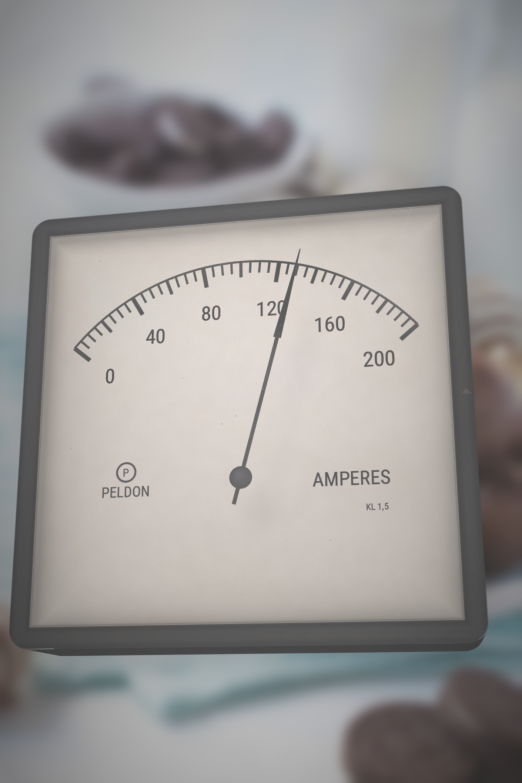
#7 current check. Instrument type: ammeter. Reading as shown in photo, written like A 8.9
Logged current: A 130
